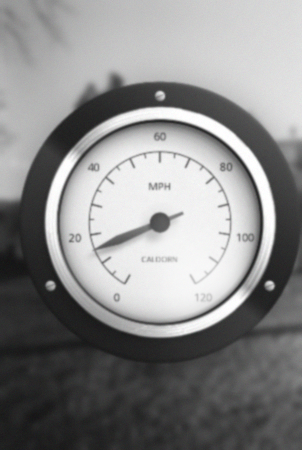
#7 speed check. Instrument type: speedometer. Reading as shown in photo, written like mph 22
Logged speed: mph 15
